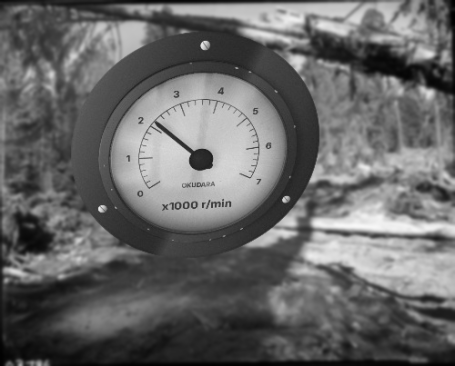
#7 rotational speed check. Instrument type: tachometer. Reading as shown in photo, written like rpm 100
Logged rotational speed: rpm 2200
